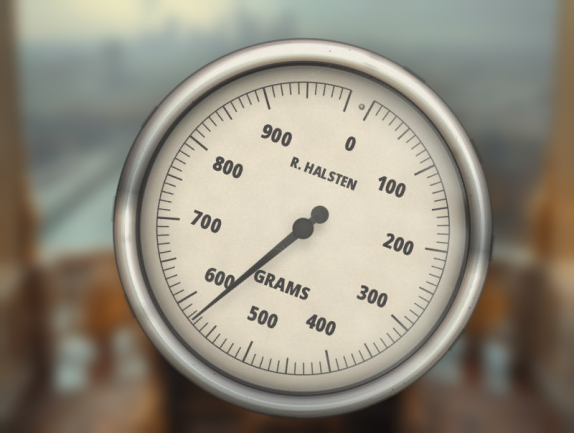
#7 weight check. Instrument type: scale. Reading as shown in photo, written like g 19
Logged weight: g 575
